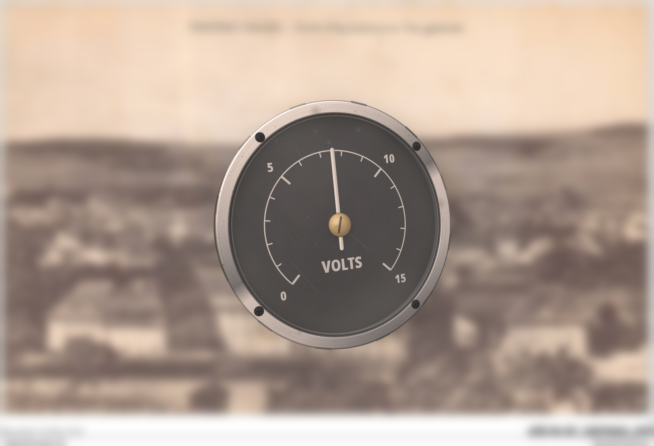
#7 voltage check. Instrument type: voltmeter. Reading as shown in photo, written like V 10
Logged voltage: V 7.5
